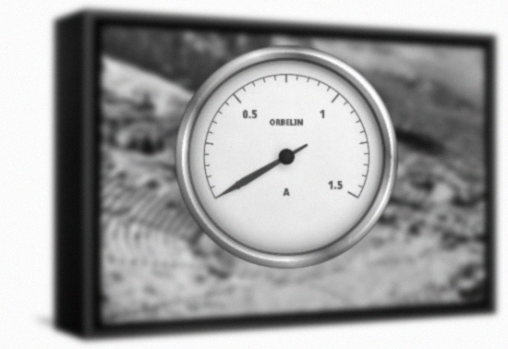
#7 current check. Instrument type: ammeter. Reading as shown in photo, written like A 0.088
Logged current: A 0
